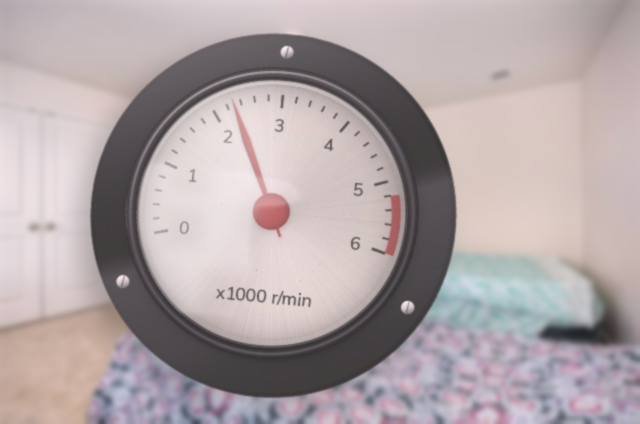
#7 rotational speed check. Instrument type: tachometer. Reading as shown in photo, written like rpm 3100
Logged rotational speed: rpm 2300
